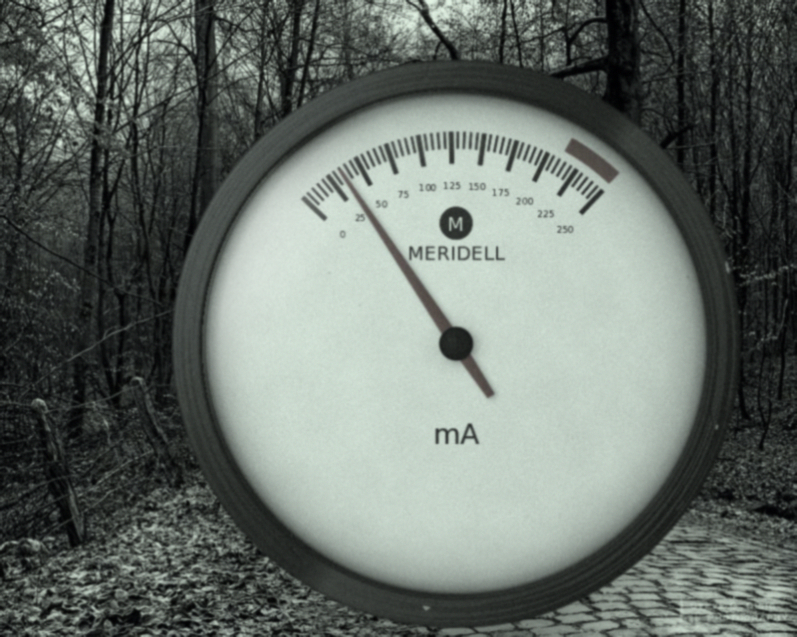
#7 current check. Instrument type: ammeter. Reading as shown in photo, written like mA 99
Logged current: mA 35
